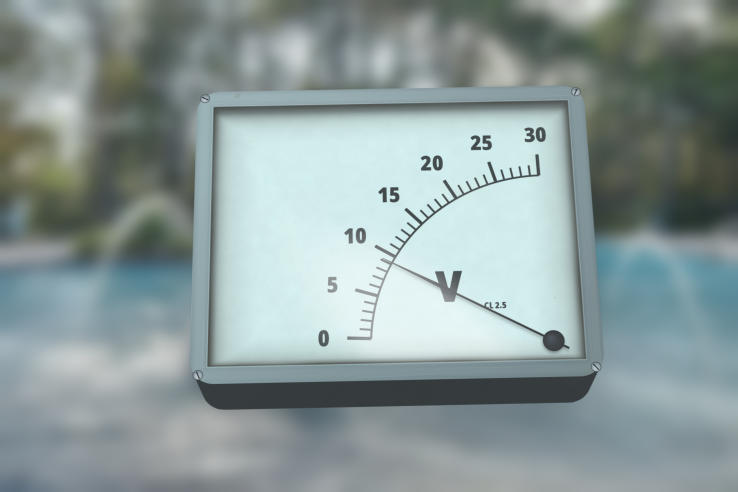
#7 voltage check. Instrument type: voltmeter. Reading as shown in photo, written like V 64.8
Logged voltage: V 9
